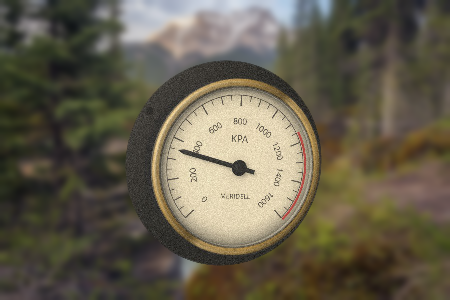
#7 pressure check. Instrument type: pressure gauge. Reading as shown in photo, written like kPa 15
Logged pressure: kPa 350
